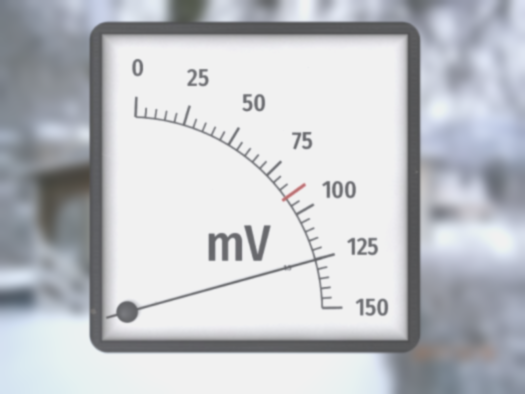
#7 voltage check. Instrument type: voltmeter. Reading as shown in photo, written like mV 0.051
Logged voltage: mV 125
